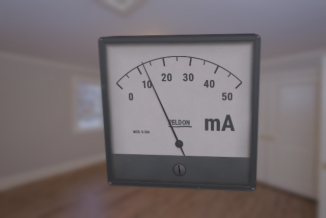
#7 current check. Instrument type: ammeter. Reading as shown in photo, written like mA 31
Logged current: mA 12.5
